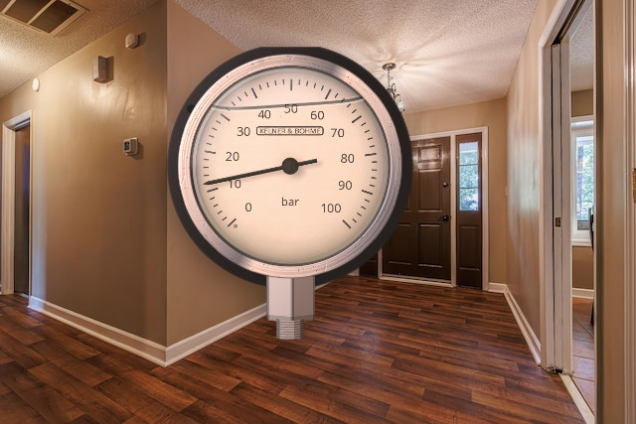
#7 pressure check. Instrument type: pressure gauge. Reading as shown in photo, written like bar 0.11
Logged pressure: bar 12
